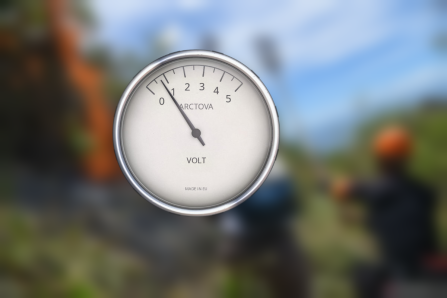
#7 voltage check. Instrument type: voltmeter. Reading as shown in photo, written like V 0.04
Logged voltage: V 0.75
